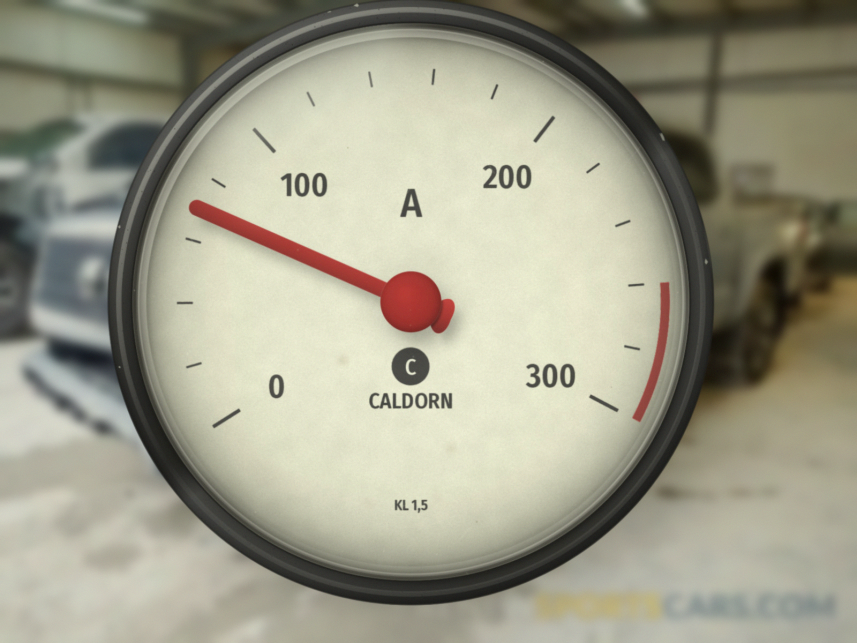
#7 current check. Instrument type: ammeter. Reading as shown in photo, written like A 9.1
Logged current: A 70
